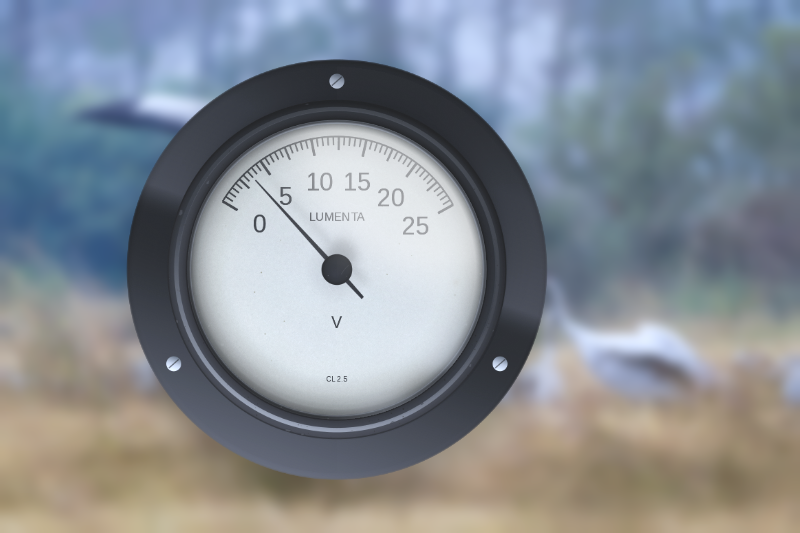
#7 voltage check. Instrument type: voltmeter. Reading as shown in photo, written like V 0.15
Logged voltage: V 3.5
